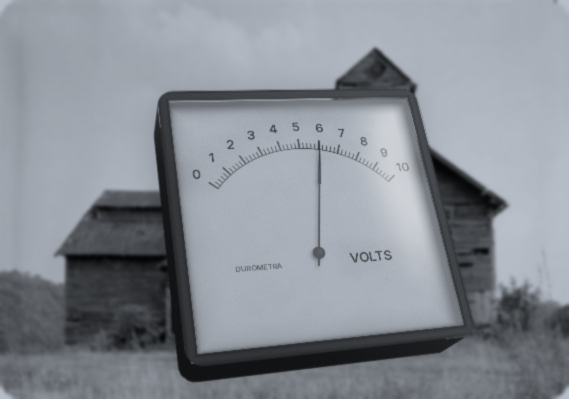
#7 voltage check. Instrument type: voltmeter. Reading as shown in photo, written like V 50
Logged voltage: V 6
